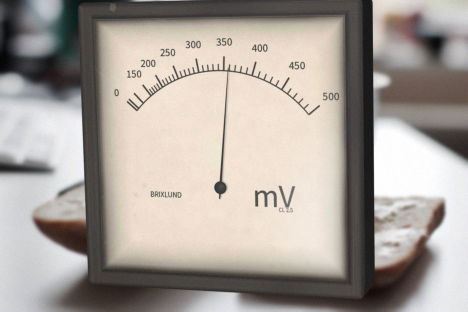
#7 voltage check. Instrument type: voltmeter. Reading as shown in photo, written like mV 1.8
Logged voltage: mV 360
